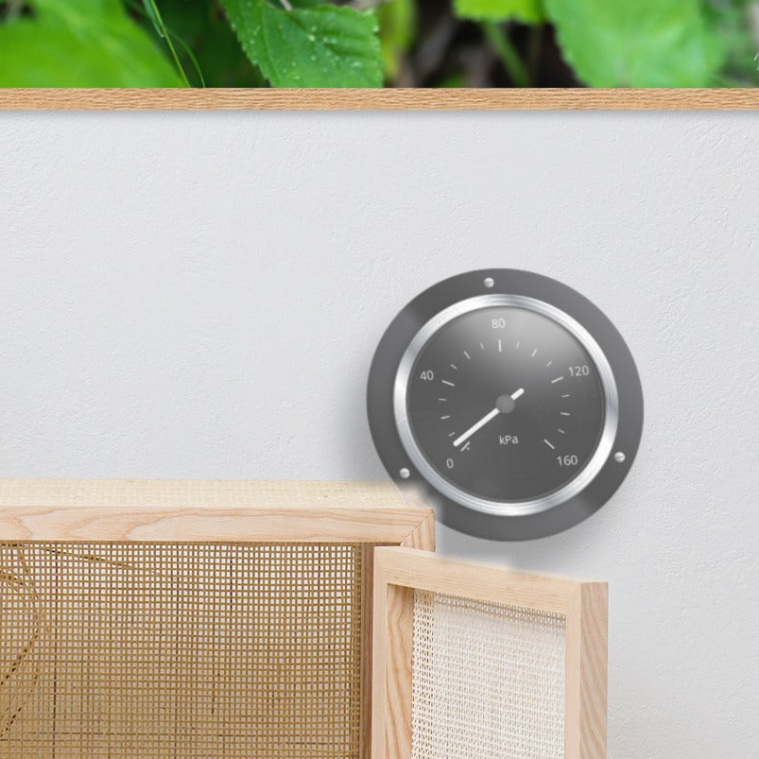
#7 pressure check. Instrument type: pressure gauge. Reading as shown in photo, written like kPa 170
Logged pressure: kPa 5
